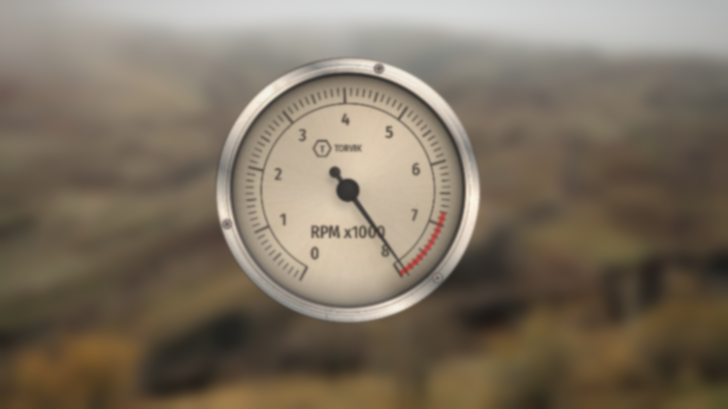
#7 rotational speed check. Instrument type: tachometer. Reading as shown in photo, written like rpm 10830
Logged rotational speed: rpm 7900
